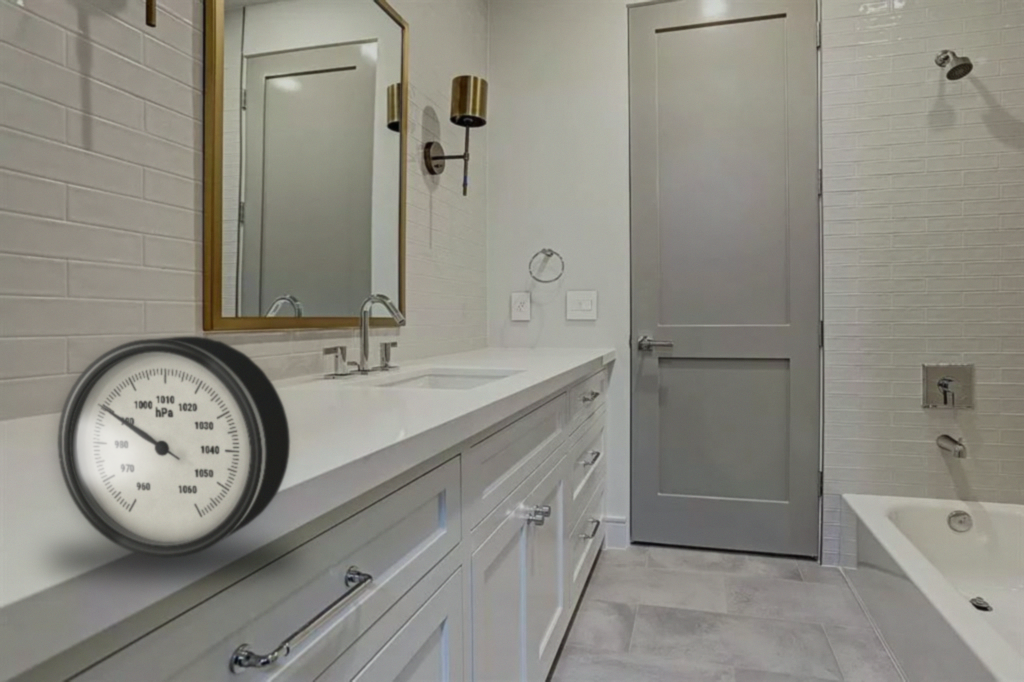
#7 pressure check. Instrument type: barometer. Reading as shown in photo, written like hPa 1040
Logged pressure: hPa 990
